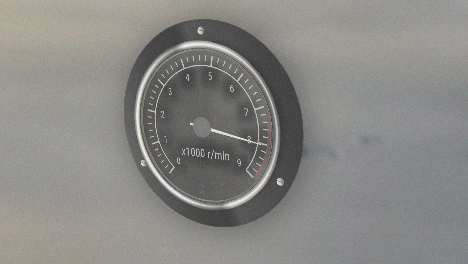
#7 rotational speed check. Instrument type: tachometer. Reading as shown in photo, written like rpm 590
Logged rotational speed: rpm 8000
